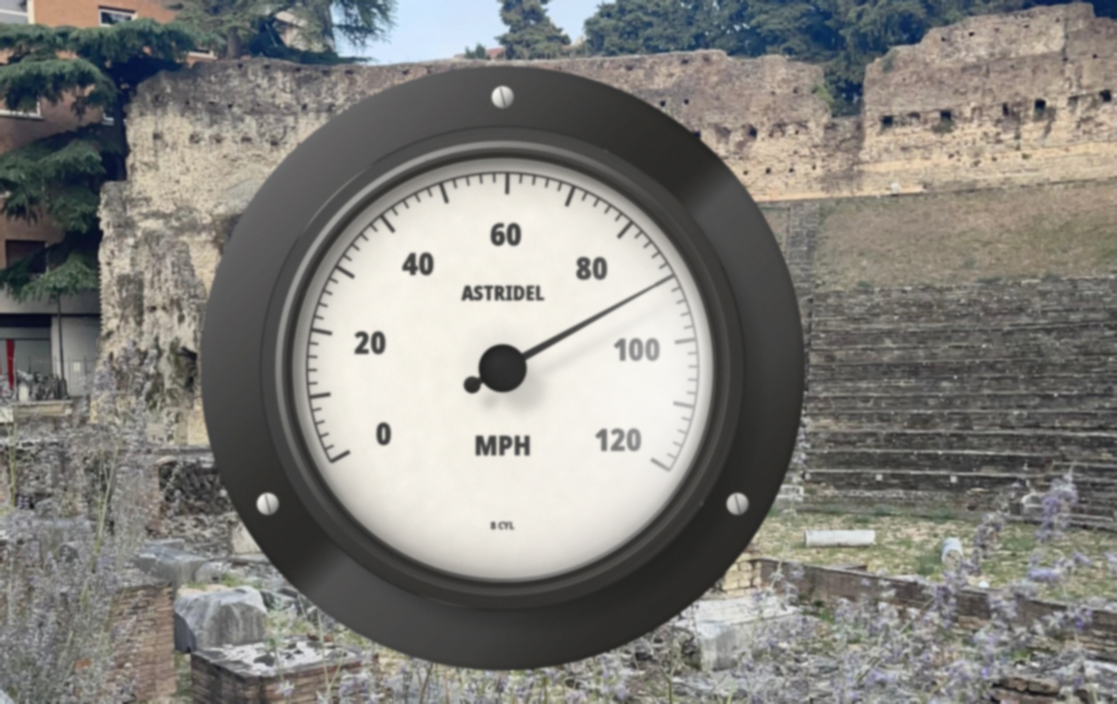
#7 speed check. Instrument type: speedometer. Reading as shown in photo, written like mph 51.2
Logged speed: mph 90
